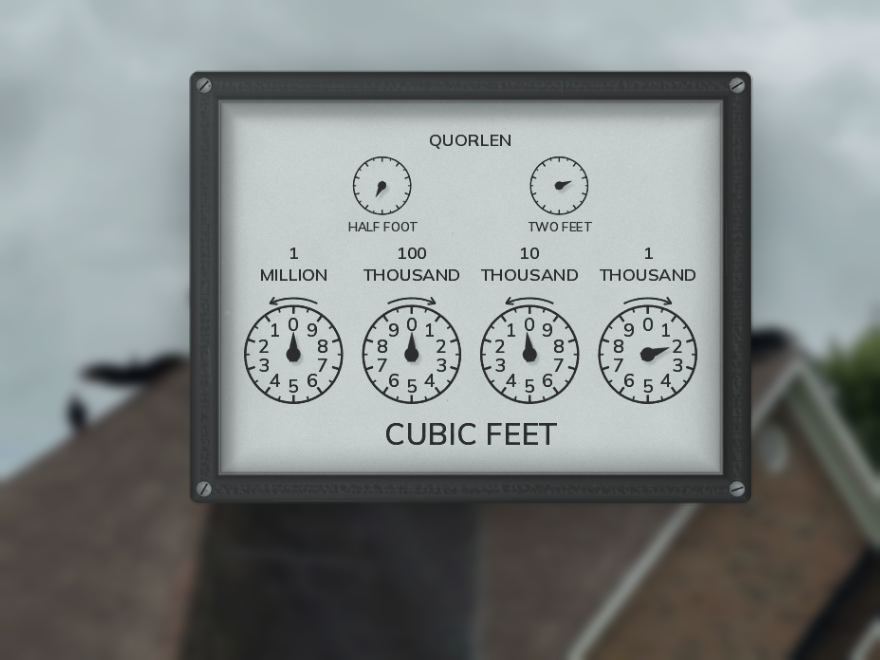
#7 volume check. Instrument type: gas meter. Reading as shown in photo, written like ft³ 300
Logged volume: ft³ 200
